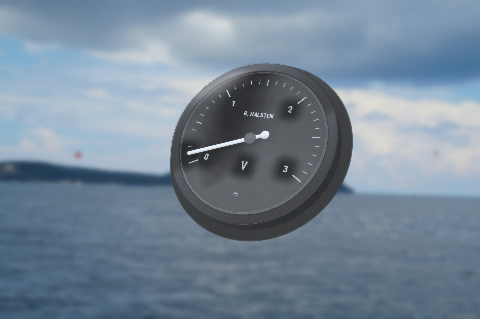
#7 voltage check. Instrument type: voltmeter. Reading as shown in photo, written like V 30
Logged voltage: V 0.1
